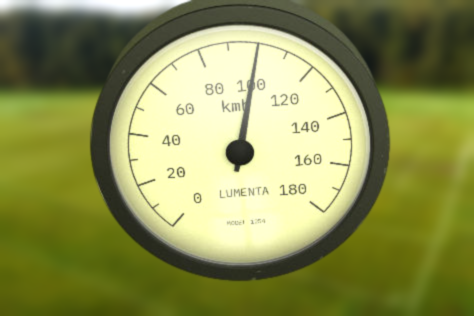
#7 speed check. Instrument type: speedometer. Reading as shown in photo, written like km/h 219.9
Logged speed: km/h 100
